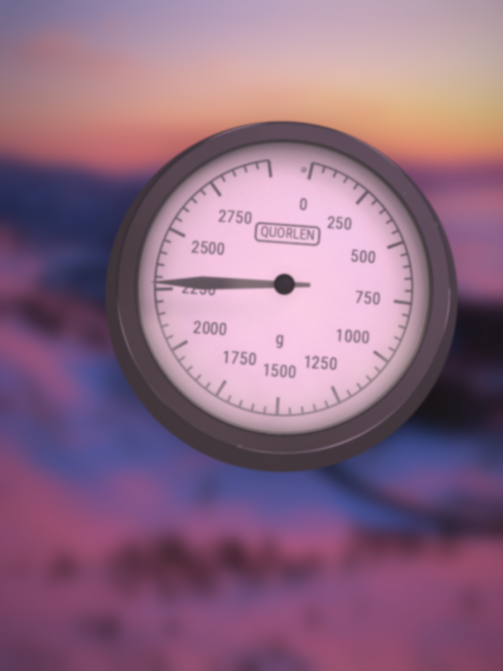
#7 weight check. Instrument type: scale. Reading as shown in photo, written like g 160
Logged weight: g 2275
